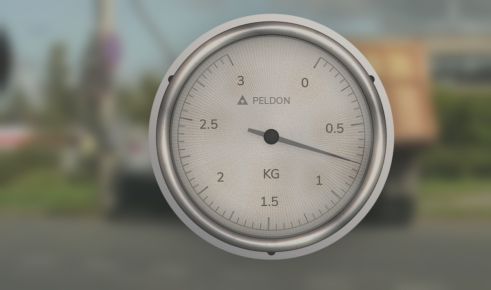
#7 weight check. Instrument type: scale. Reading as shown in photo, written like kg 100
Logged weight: kg 0.75
